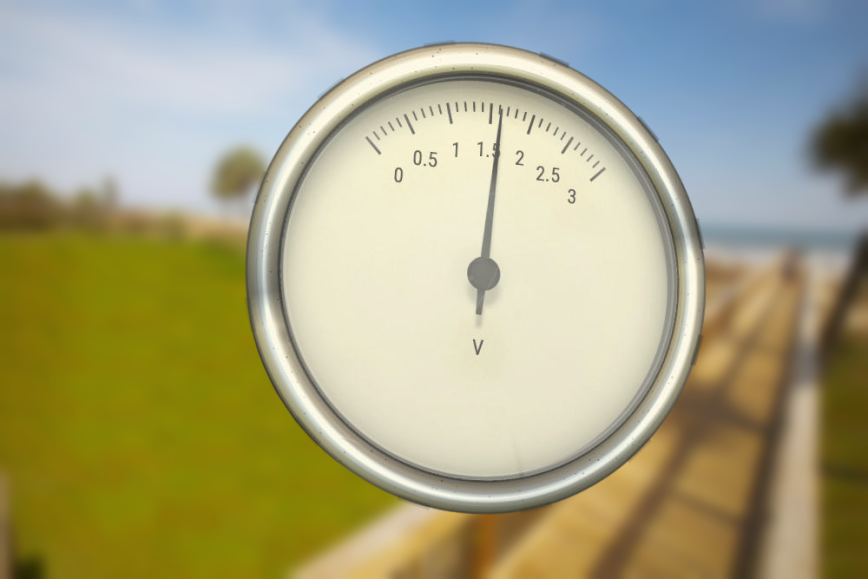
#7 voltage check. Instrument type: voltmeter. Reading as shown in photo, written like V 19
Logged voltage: V 1.6
